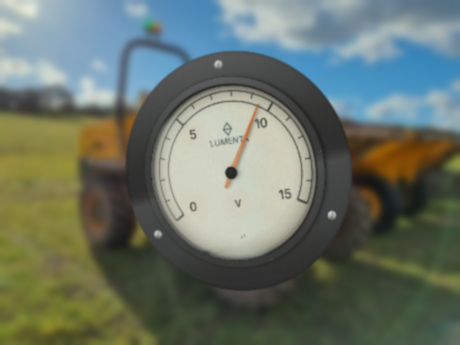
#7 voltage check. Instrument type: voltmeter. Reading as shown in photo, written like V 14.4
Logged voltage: V 9.5
